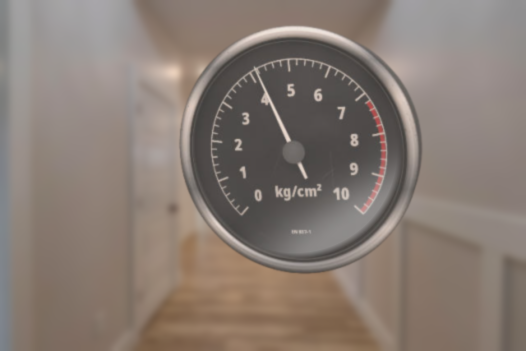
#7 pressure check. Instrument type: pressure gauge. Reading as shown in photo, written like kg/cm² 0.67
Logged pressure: kg/cm² 4.2
